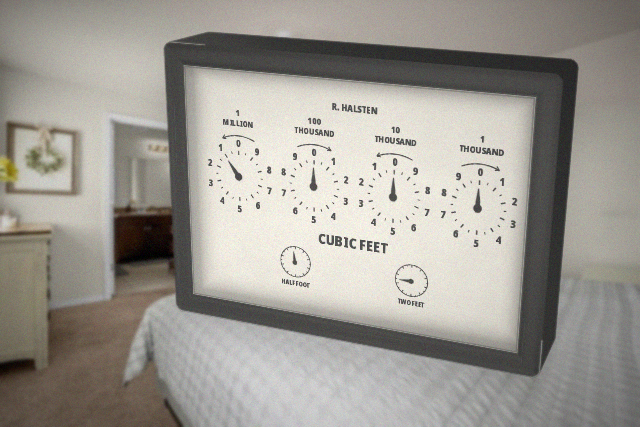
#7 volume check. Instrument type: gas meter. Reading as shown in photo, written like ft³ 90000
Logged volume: ft³ 100000
